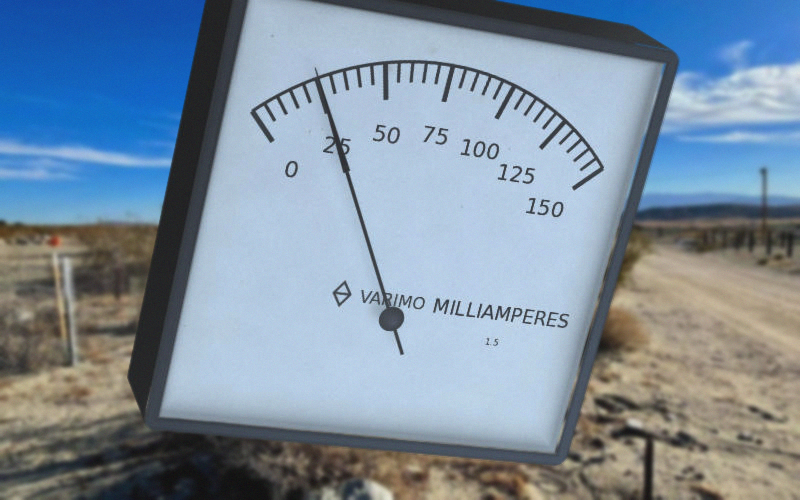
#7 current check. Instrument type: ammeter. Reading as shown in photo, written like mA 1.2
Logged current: mA 25
